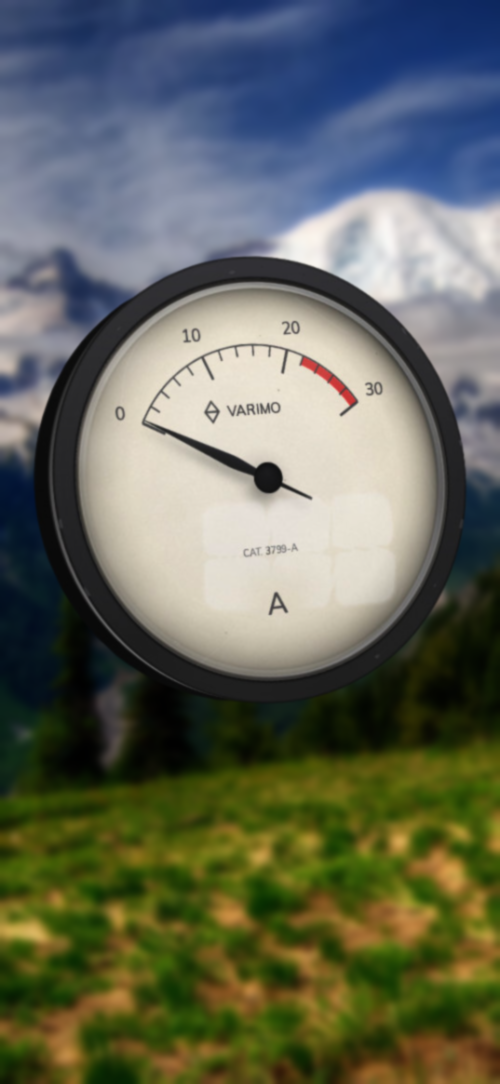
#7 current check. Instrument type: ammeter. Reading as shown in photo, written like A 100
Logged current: A 0
